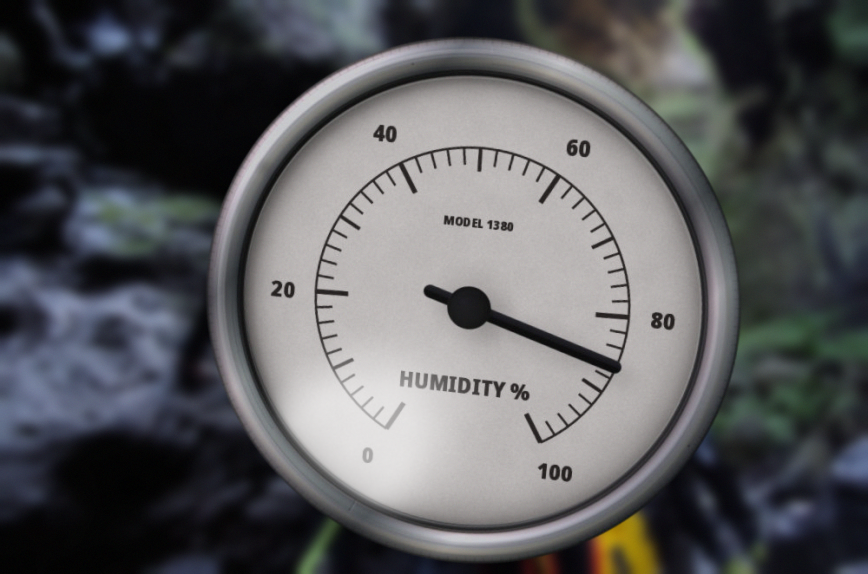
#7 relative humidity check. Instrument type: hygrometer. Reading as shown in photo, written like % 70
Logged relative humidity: % 86
